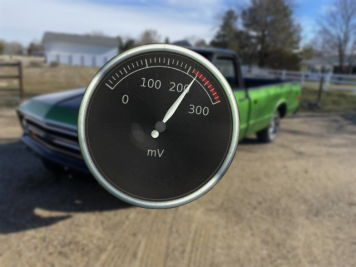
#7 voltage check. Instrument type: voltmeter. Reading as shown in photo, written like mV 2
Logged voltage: mV 220
